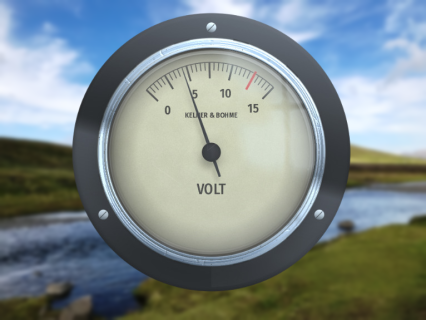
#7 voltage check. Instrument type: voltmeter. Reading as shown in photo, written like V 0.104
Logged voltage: V 4.5
